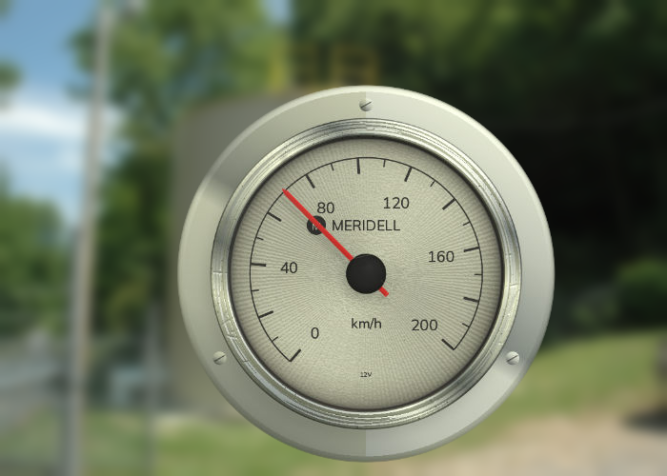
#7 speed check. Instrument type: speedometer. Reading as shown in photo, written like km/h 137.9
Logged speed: km/h 70
